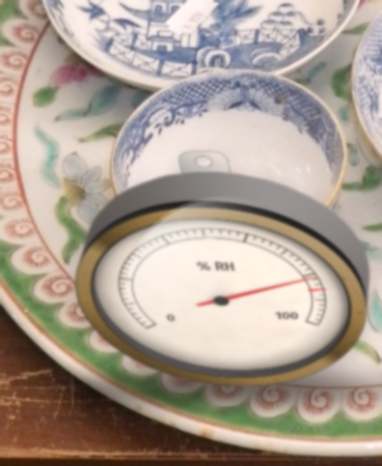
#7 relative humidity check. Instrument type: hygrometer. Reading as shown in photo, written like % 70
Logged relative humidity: % 80
